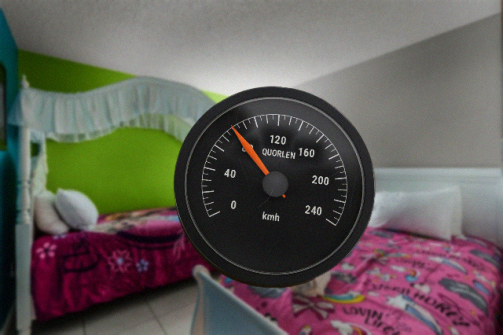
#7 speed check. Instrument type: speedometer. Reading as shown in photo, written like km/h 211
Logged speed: km/h 80
